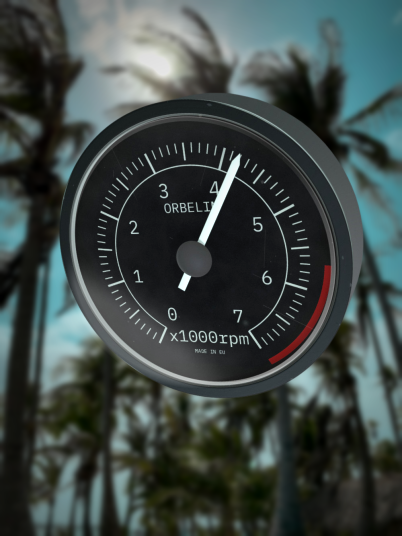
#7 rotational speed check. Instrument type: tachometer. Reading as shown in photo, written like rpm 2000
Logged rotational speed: rpm 4200
